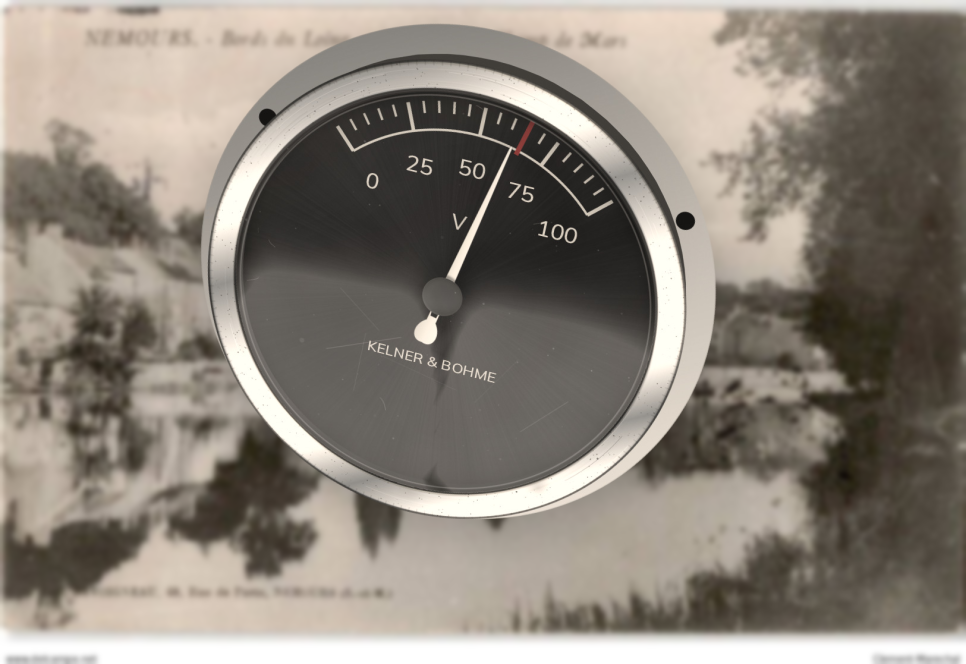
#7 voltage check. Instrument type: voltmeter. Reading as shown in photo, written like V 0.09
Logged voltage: V 62.5
